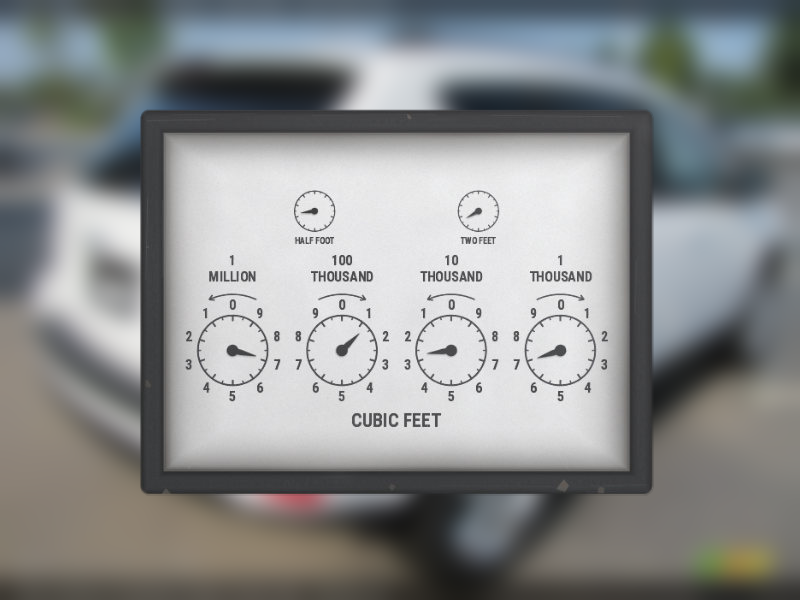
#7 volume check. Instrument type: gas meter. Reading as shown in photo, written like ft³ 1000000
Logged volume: ft³ 712700
